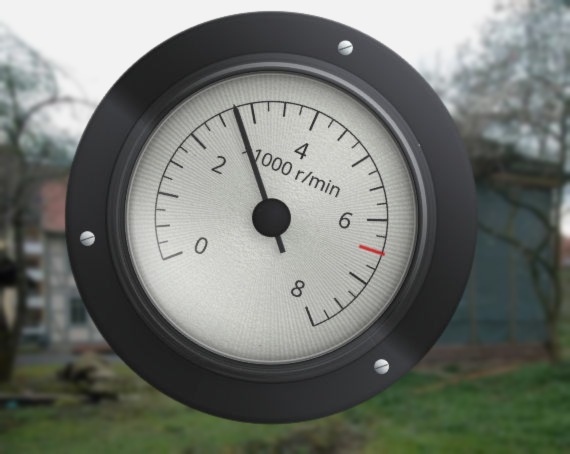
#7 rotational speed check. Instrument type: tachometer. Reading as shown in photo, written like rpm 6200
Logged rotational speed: rpm 2750
